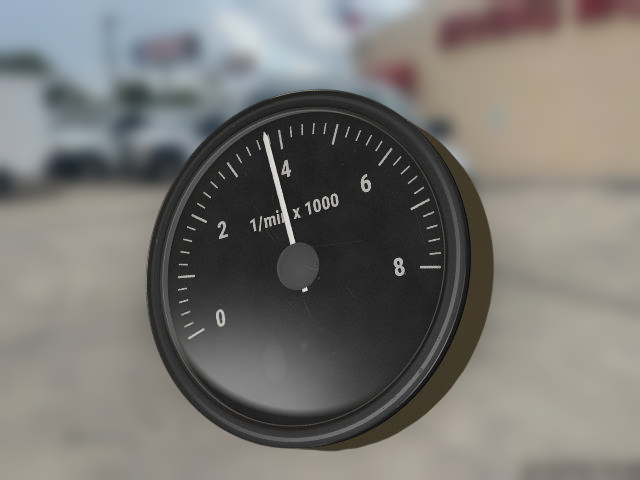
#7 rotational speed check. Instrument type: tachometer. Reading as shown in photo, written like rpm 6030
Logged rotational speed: rpm 3800
